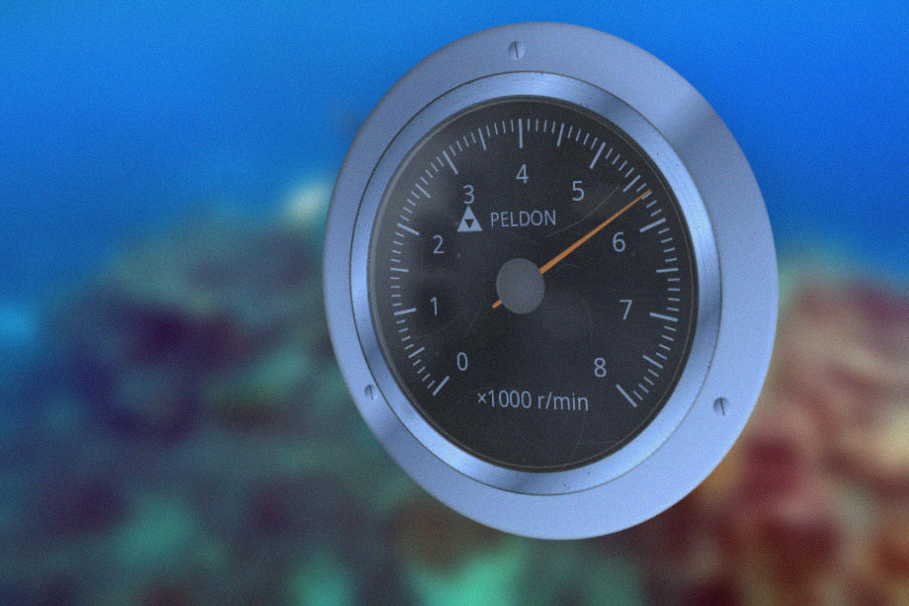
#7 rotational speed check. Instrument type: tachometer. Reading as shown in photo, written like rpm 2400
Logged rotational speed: rpm 5700
